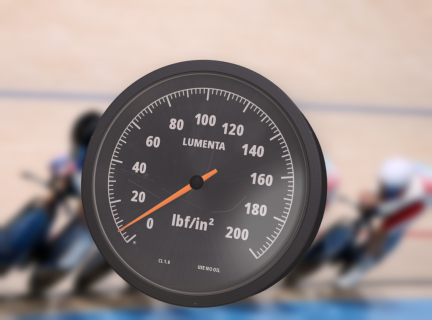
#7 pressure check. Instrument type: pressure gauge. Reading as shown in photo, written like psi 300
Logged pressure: psi 6
